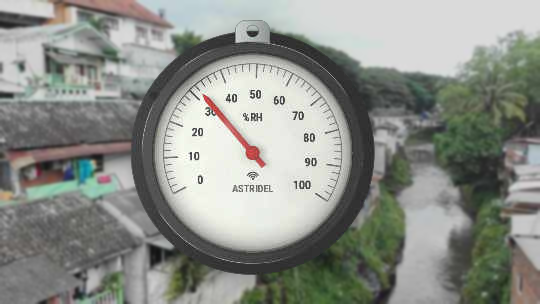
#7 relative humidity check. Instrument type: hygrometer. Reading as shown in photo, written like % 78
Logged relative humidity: % 32
